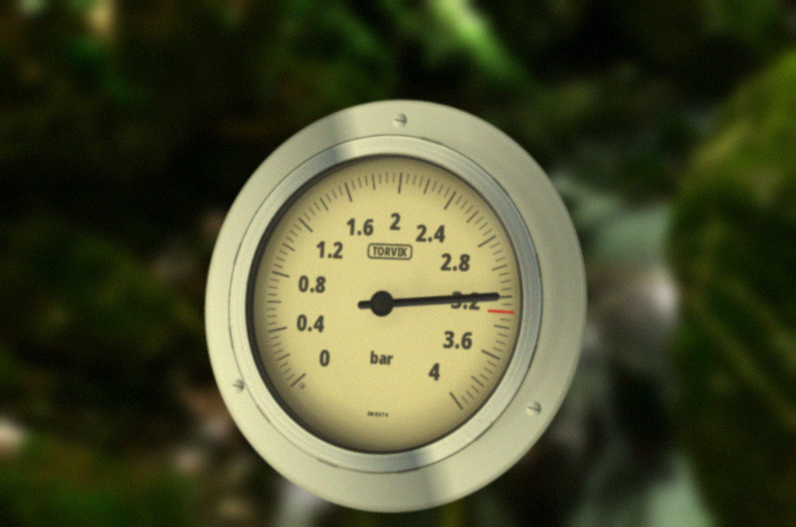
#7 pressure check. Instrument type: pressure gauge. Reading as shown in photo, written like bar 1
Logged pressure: bar 3.2
